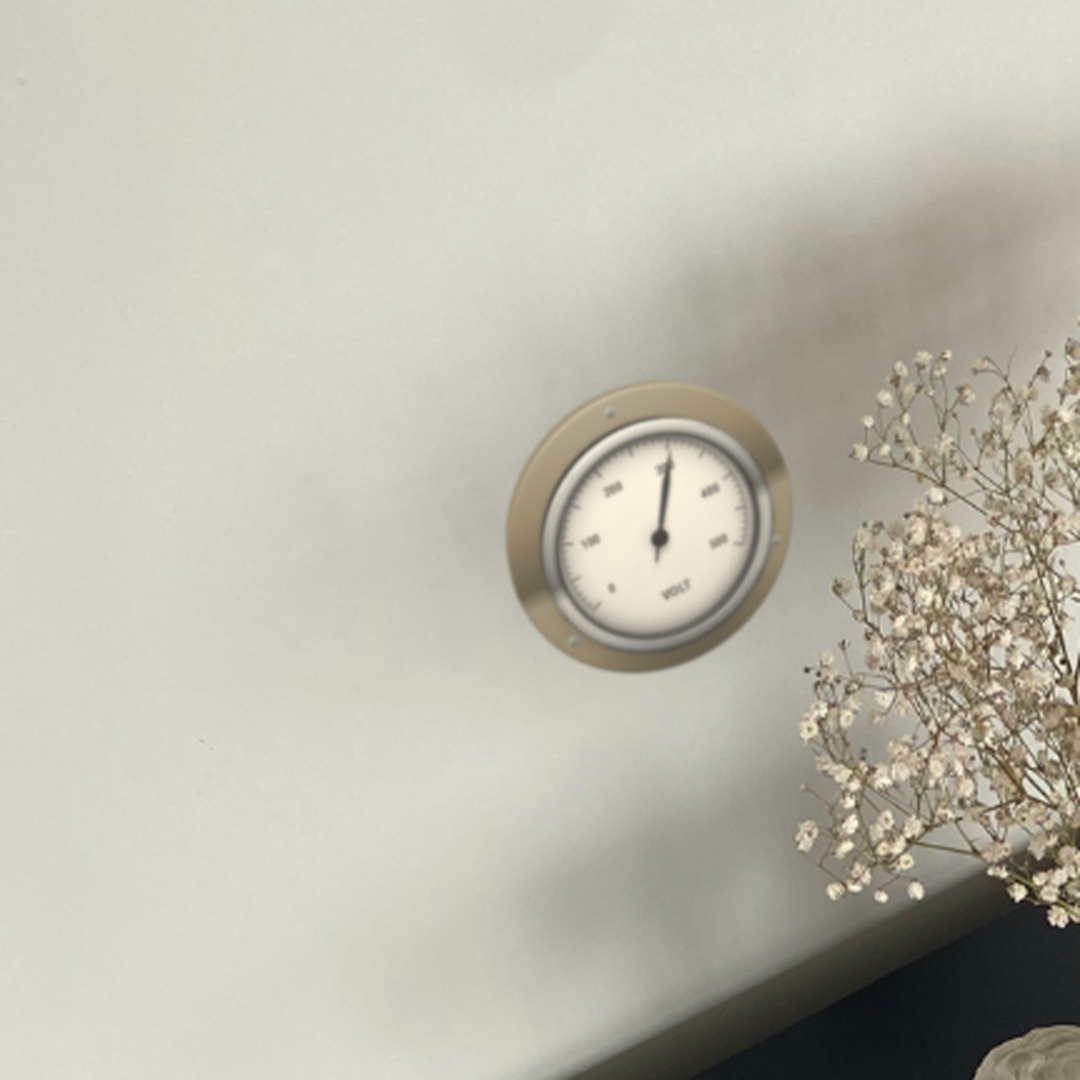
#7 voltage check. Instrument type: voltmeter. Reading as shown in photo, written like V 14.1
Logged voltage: V 300
